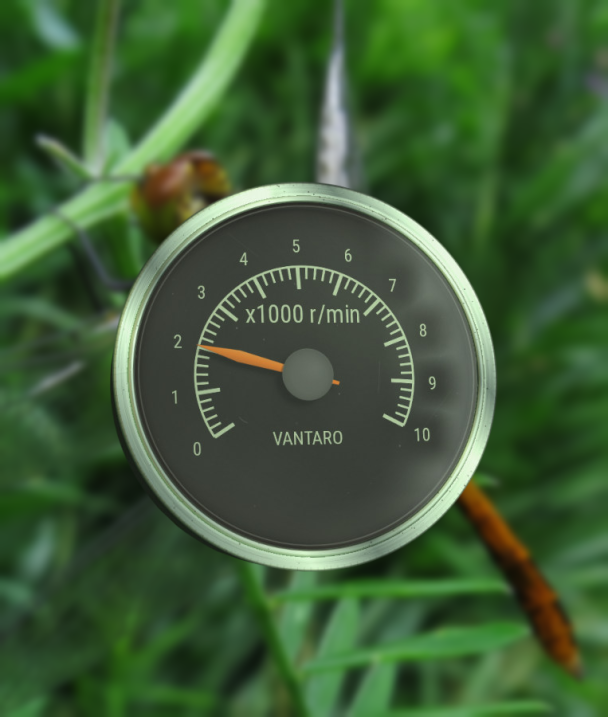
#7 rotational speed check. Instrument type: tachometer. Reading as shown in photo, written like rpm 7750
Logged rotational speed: rpm 2000
